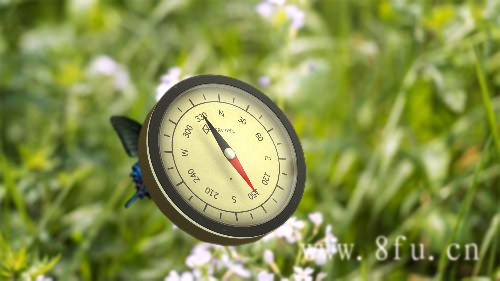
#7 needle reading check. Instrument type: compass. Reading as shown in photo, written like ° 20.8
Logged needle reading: ° 150
